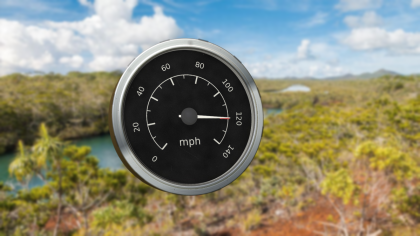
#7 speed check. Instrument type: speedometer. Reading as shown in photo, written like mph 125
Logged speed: mph 120
